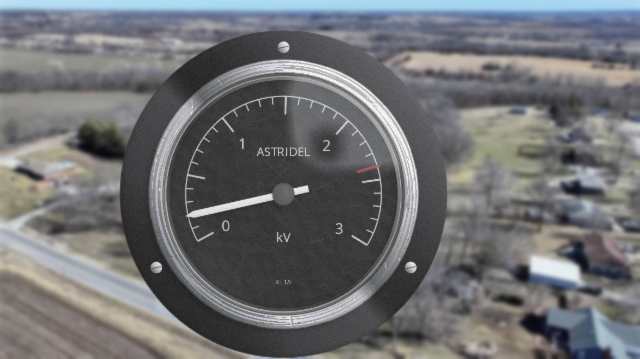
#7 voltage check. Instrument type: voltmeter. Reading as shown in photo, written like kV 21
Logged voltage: kV 0.2
